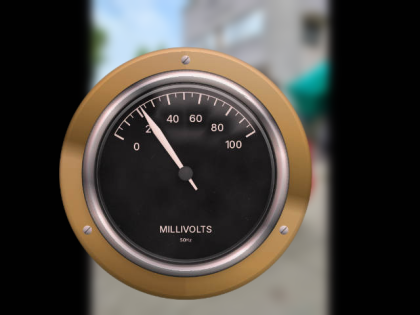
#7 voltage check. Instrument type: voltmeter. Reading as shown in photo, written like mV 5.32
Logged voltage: mV 22.5
